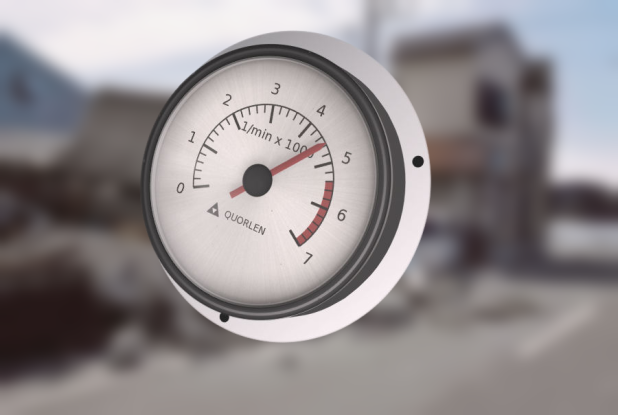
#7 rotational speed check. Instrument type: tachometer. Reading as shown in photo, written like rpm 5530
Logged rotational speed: rpm 4600
